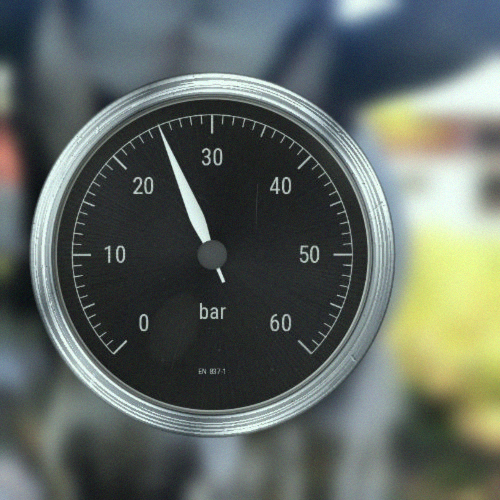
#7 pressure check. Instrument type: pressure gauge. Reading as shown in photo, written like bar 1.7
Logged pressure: bar 25
